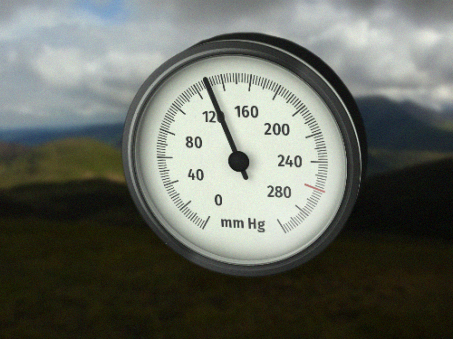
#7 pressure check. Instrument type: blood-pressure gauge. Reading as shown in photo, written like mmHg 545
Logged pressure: mmHg 130
